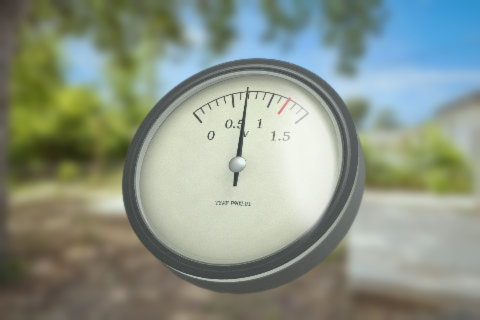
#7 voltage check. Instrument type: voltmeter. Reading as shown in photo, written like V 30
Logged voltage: V 0.7
